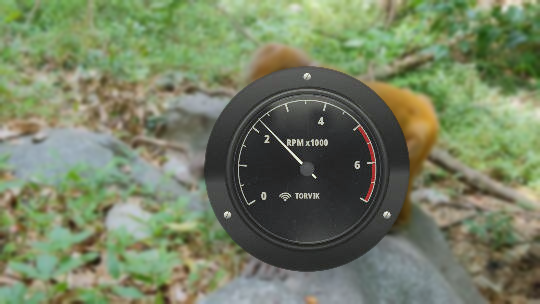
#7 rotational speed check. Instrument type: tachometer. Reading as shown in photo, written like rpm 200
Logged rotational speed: rpm 2250
